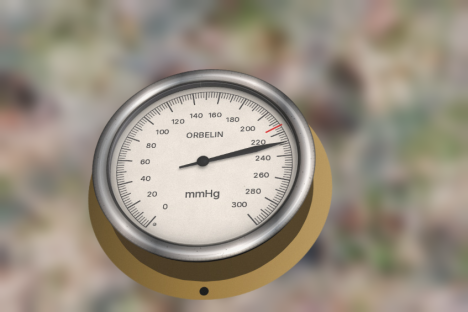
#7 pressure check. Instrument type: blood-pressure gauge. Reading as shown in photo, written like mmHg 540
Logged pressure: mmHg 230
